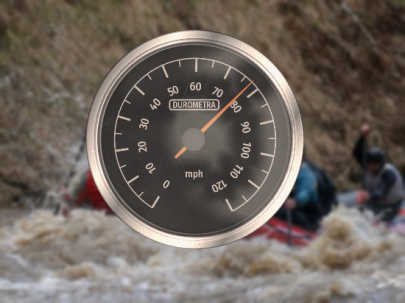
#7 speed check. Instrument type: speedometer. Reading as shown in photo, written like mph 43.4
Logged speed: mph 77.5
